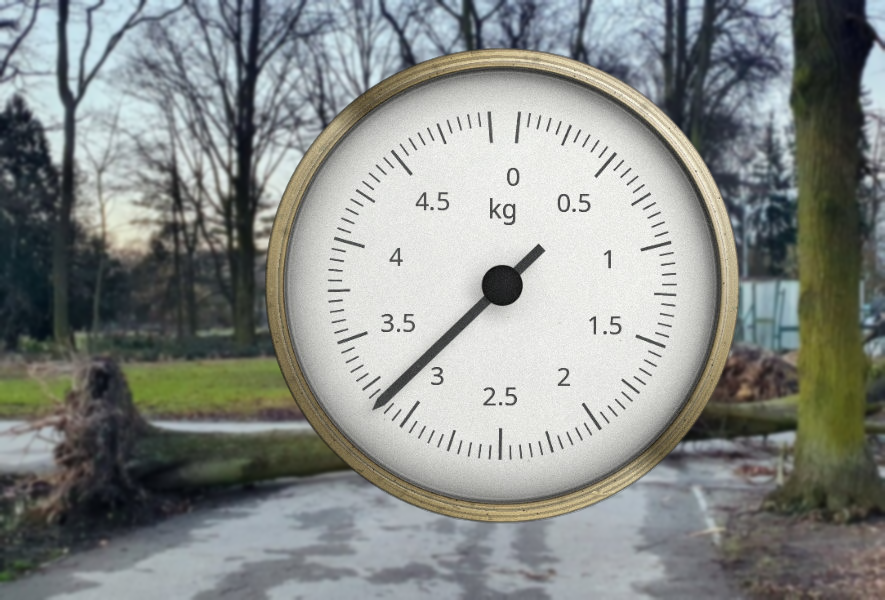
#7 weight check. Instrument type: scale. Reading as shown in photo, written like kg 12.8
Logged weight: kg 3.15
